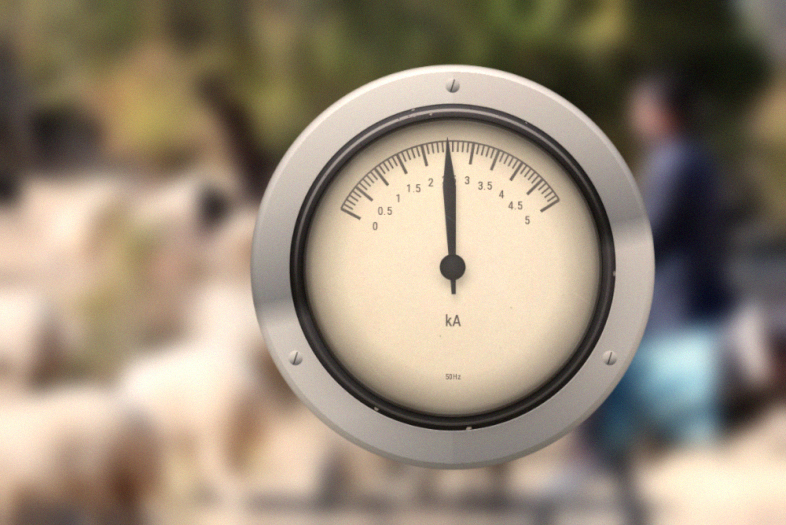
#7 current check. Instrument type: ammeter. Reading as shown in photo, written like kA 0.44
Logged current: kA 2.5
